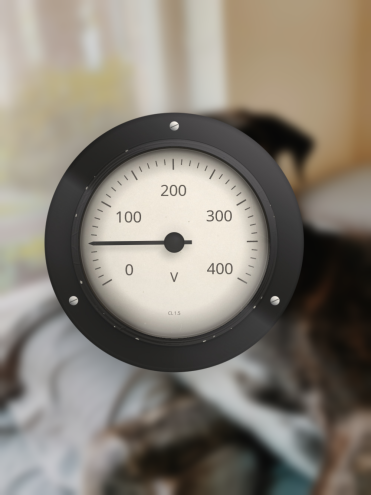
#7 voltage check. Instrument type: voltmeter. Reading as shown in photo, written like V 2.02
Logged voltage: V 50
